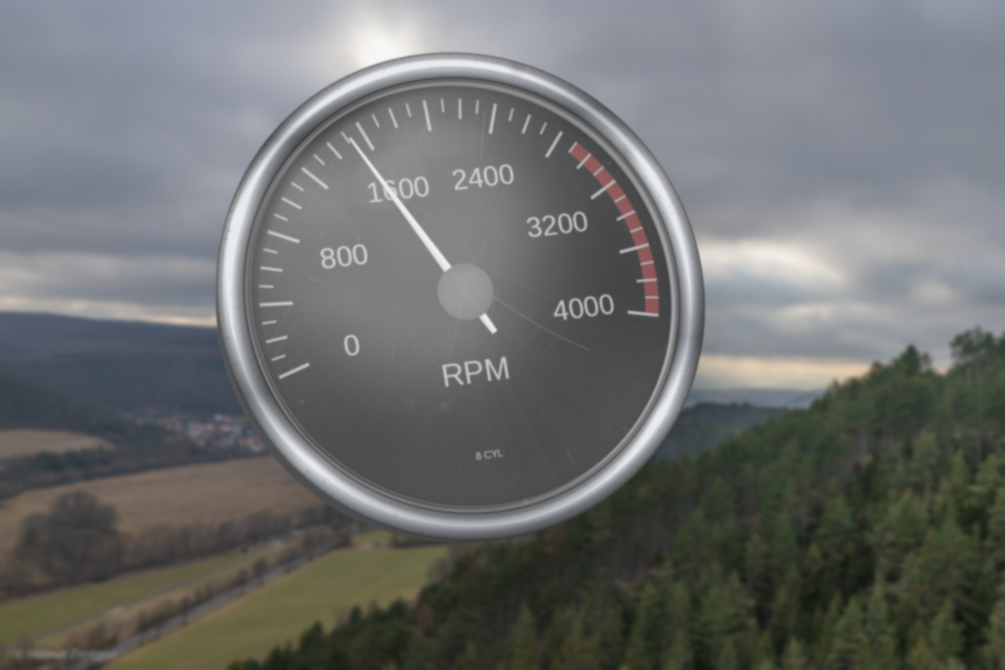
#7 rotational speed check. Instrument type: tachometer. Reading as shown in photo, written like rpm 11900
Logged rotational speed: rpm 1500
